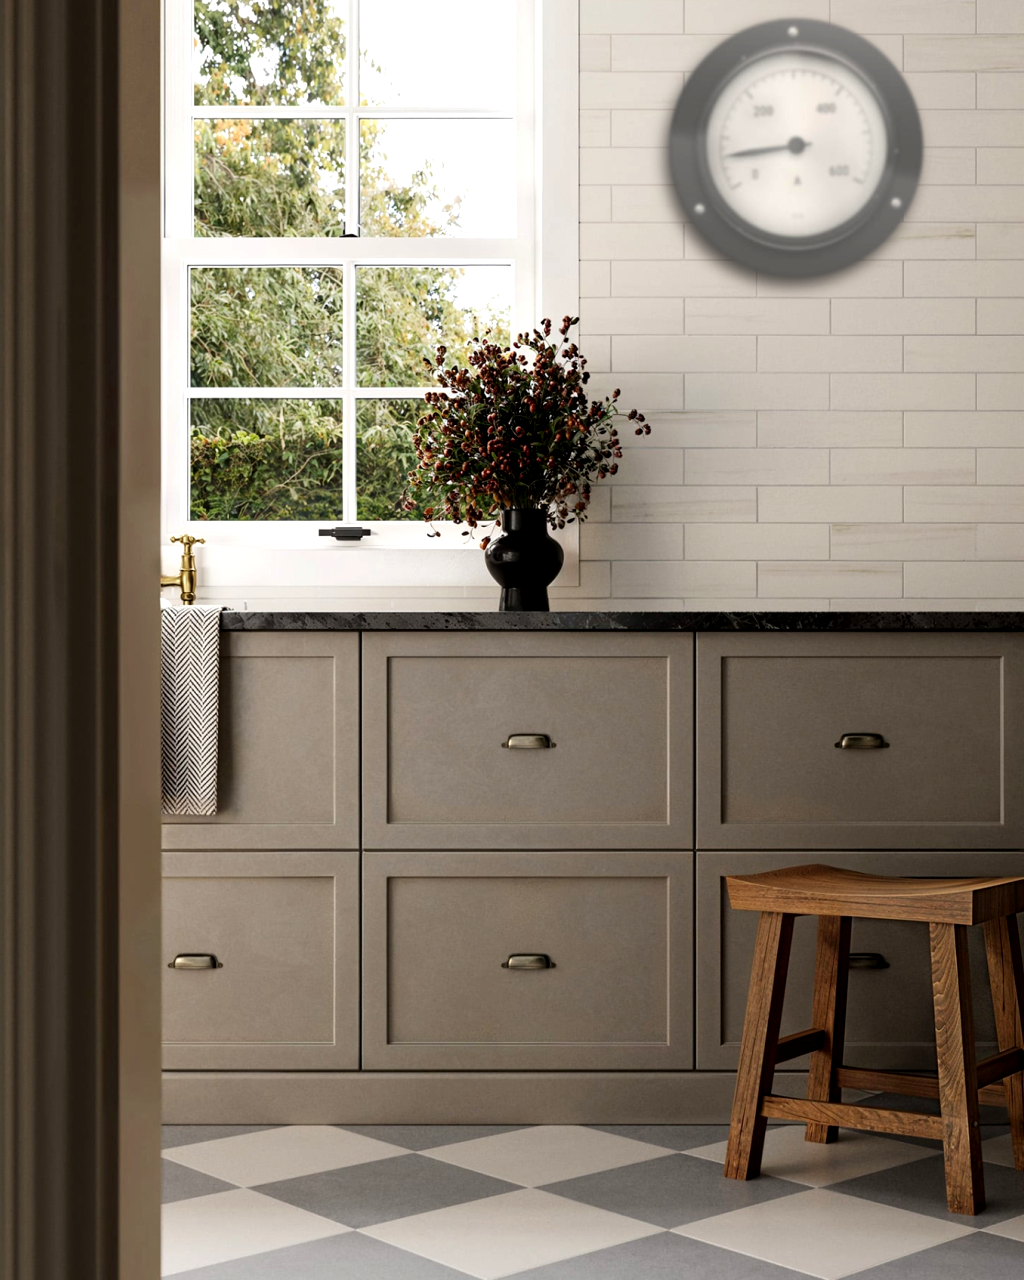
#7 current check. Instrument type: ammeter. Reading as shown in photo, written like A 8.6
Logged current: A 60
